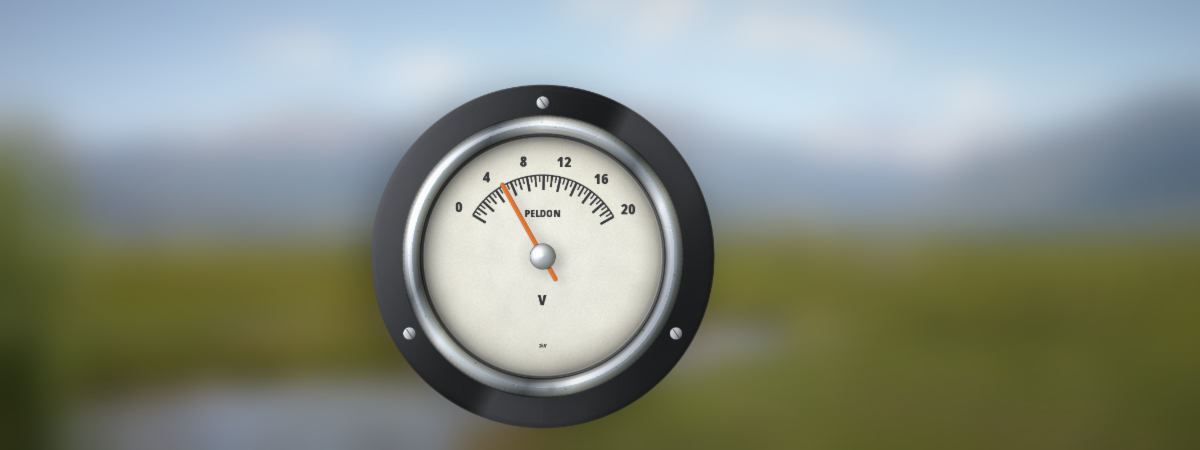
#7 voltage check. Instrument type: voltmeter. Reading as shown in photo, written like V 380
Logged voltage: V 5
